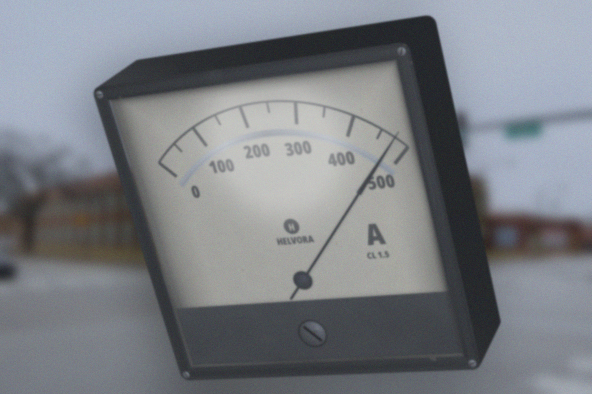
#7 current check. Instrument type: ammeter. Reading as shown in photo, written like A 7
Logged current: A 475
